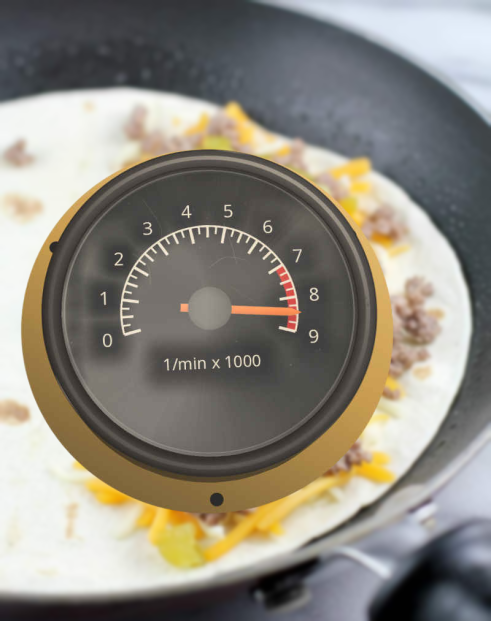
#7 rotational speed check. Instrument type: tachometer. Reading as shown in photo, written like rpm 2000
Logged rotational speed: rpm 8500
